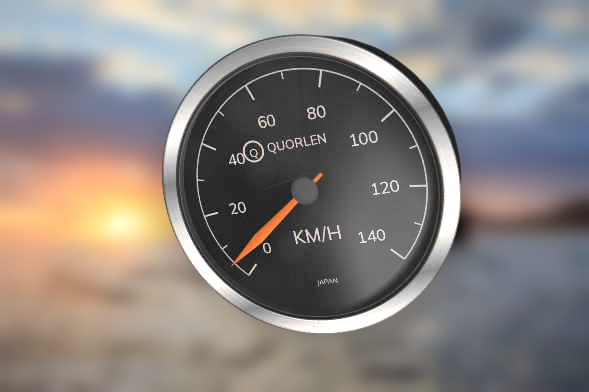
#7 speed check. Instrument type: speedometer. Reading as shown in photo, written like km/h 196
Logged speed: km/h 5
